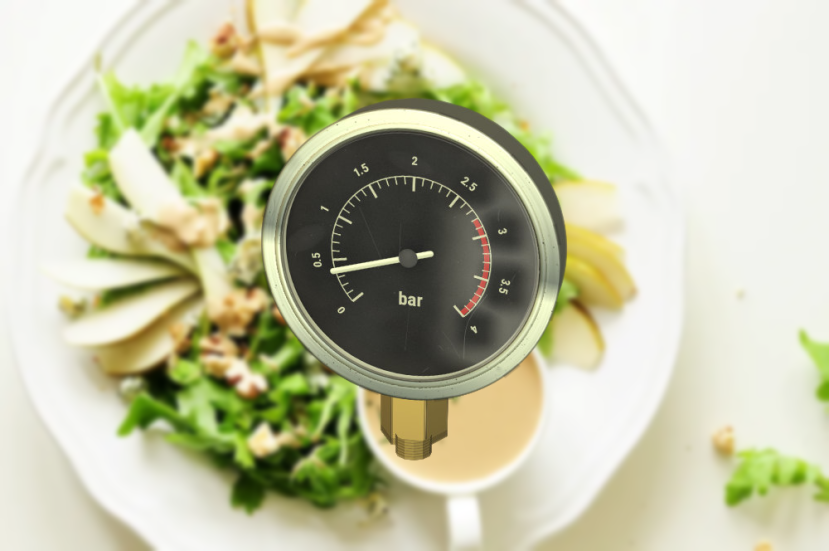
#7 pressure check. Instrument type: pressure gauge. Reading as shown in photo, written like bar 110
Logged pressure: bar 0.4
